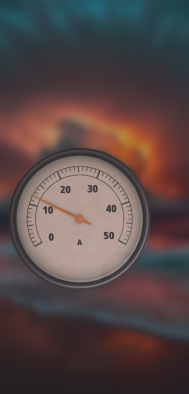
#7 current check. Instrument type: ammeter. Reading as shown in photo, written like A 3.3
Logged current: A 12
